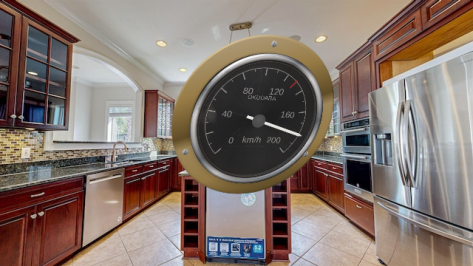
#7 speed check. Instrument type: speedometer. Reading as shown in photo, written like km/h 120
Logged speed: km/h 180
